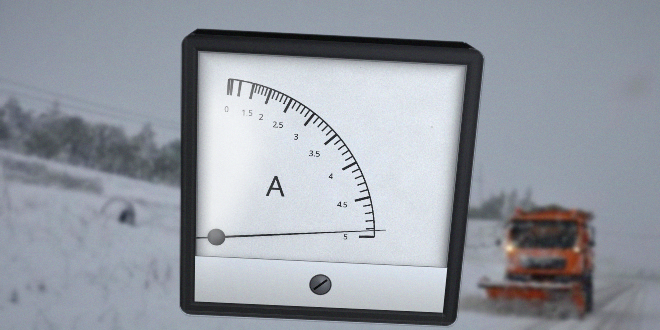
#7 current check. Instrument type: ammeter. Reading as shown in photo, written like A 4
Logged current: A 4.9
